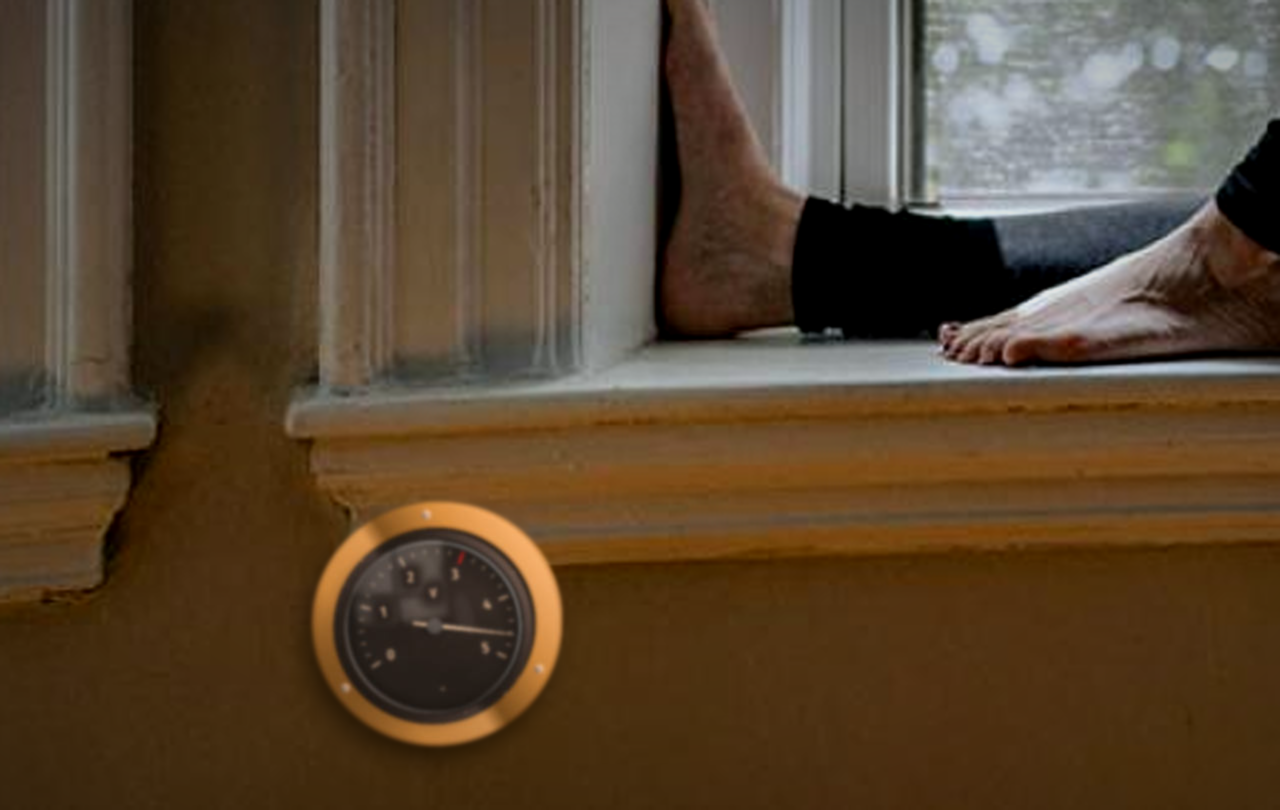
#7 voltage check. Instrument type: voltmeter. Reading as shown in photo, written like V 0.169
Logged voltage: V 4.6
